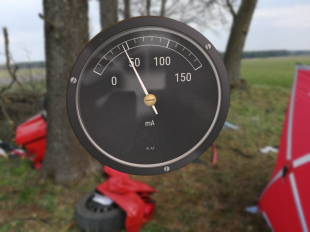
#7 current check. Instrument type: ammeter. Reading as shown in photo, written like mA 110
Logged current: mA 45
